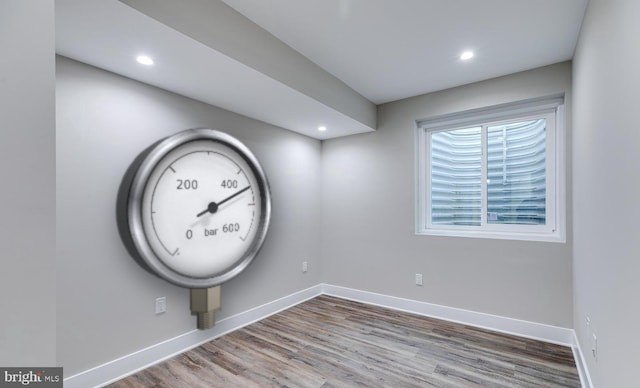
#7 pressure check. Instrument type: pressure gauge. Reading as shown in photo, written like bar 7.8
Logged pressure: bar 450
